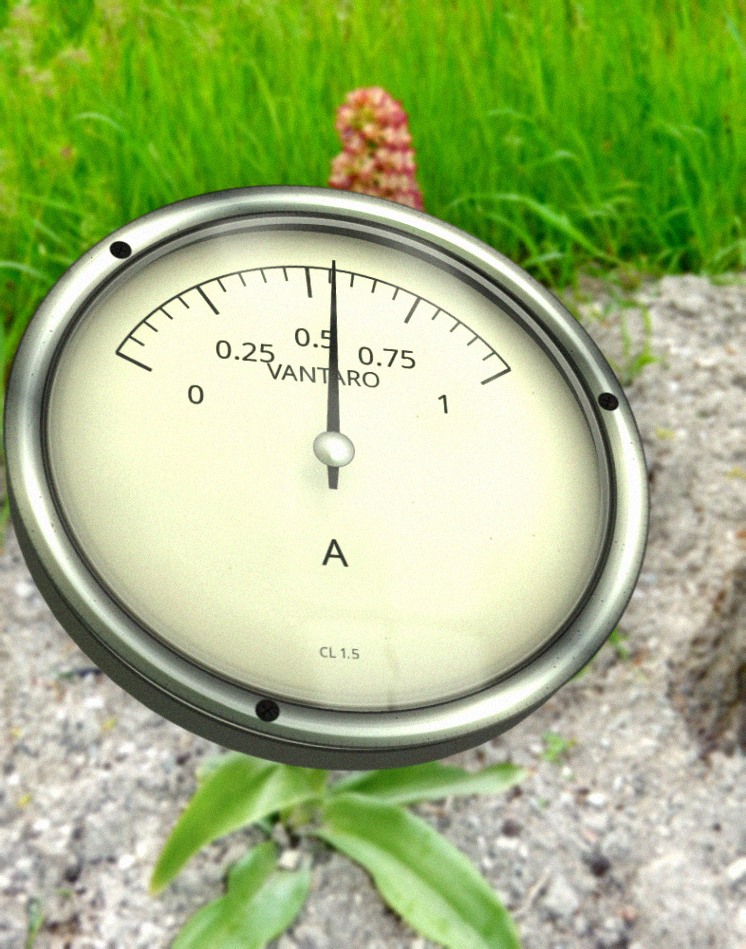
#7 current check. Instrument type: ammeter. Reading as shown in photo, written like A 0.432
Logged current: A 0.55
